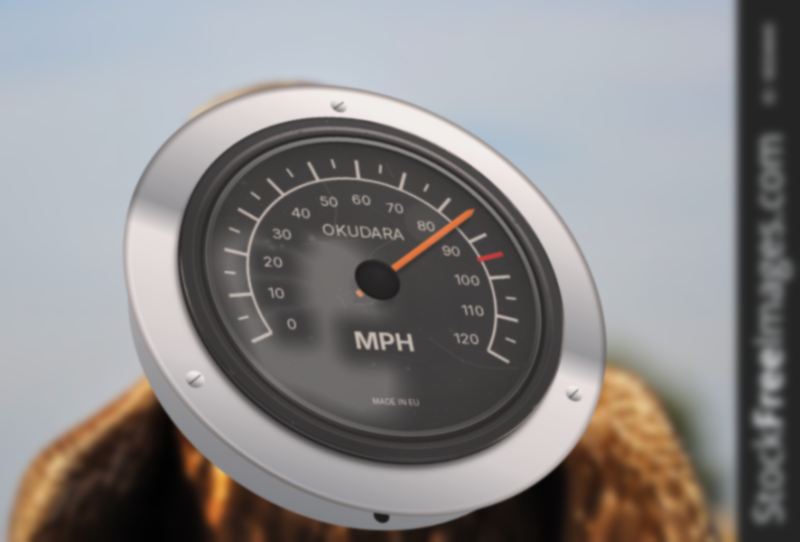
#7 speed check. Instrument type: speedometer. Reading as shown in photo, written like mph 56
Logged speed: mph 85
